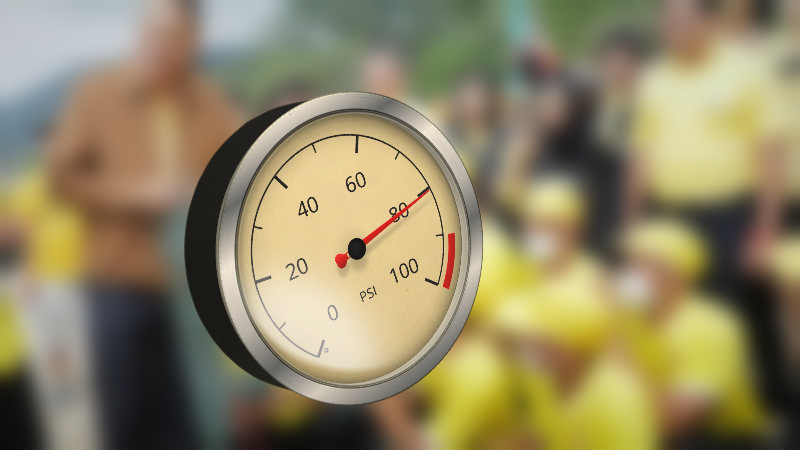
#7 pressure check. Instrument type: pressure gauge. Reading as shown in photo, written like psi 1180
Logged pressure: psi 80
